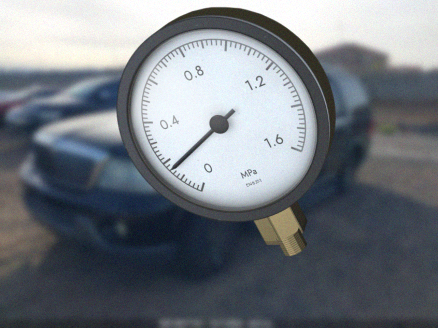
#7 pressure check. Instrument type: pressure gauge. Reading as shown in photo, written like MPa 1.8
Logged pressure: MPa 0.16
